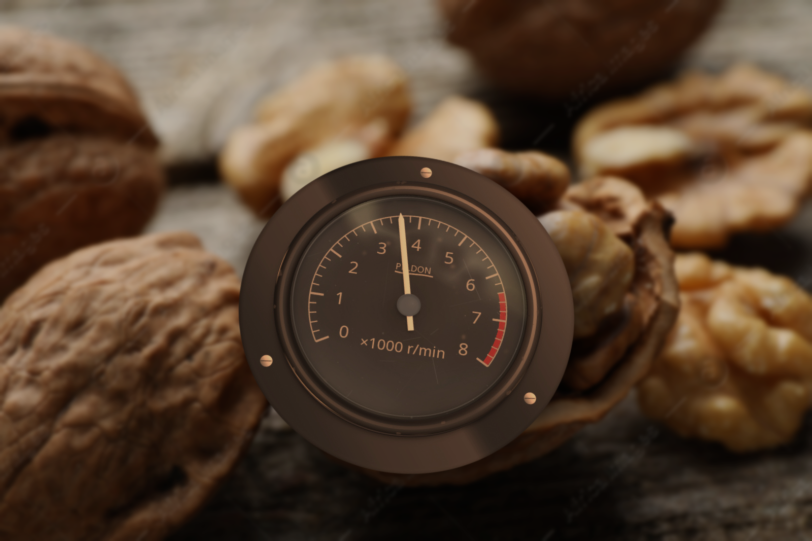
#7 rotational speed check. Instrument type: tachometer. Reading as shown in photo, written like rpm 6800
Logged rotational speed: rpm 3600
